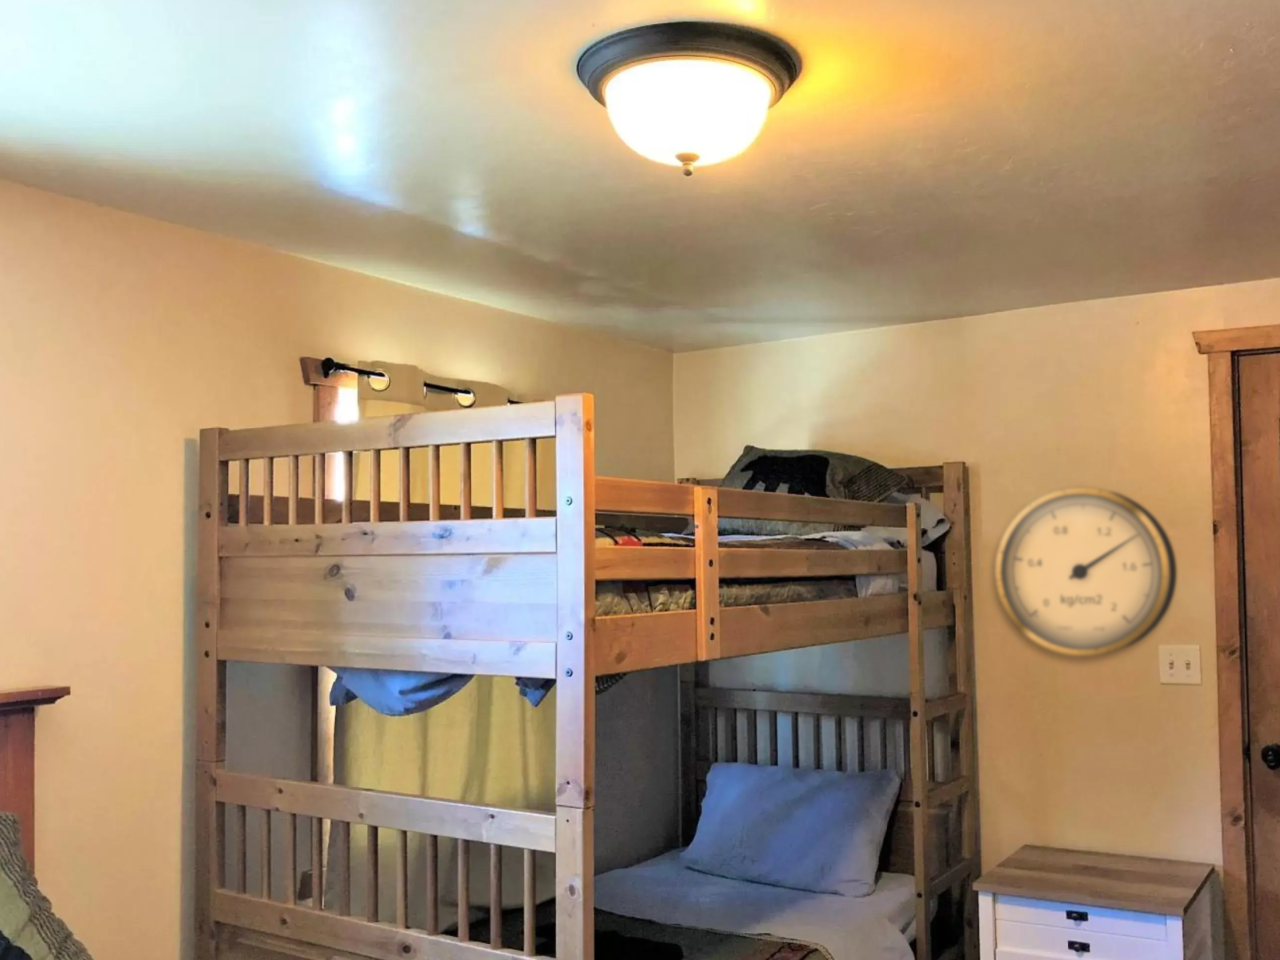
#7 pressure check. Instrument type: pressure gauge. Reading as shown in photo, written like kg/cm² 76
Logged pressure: kg/cm² 1.4
